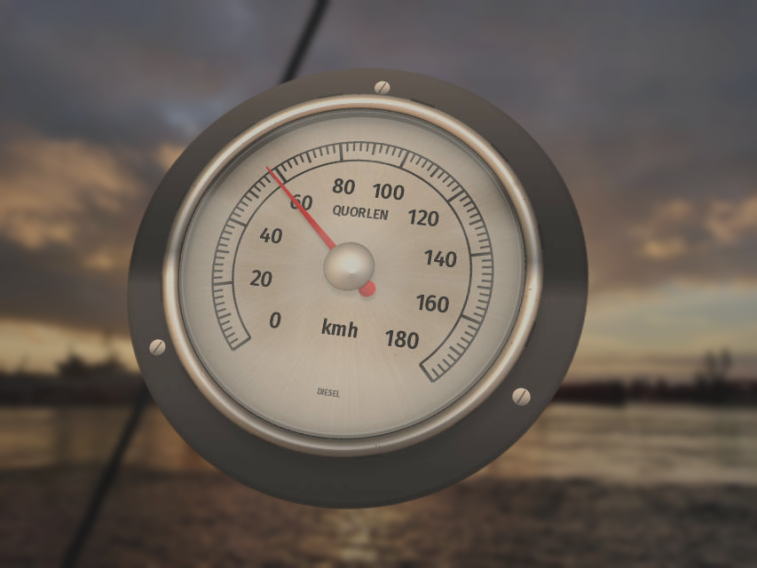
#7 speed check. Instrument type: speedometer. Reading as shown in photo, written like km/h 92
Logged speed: km/h 58
